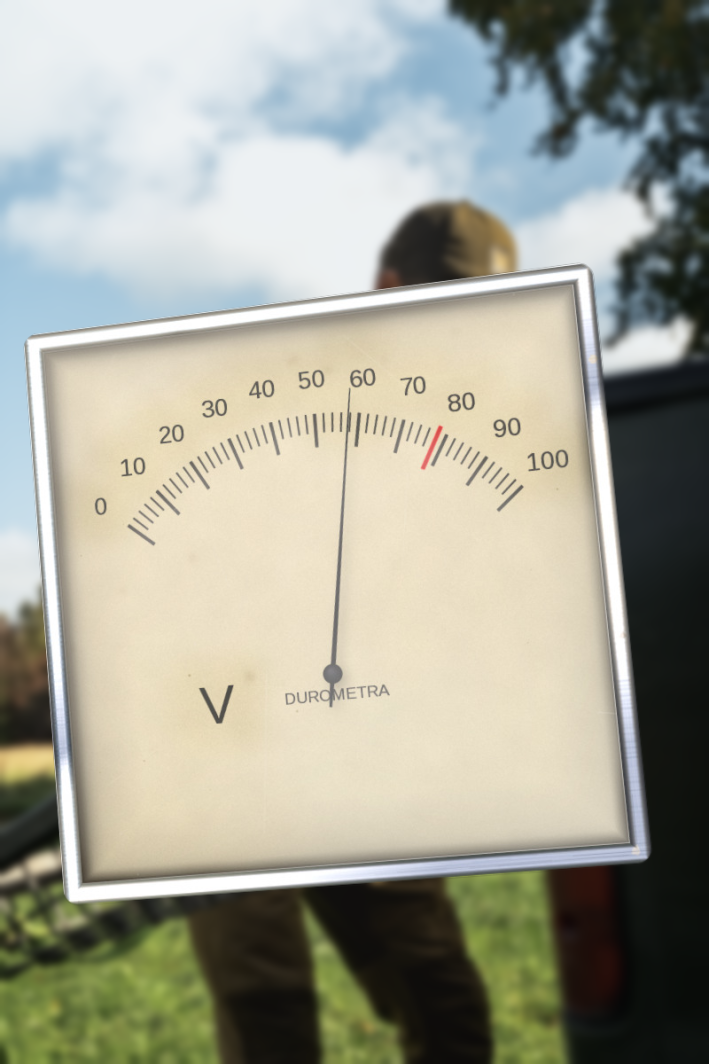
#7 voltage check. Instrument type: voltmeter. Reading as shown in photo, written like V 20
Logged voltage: V 58
